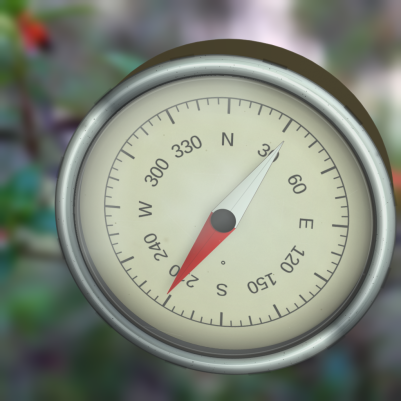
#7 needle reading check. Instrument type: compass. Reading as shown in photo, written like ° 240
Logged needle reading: ° 212.5
